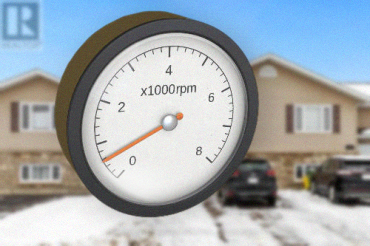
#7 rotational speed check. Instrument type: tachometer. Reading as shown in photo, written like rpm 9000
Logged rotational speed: rpm 600
